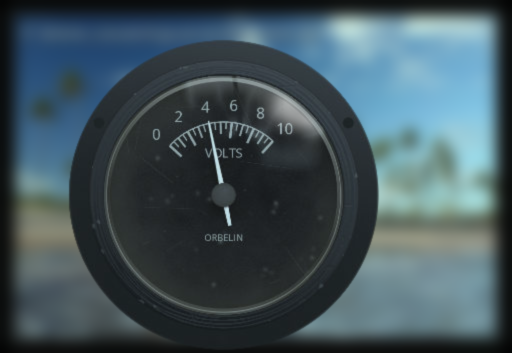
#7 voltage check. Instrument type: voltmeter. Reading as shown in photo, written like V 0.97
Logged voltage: V 4
